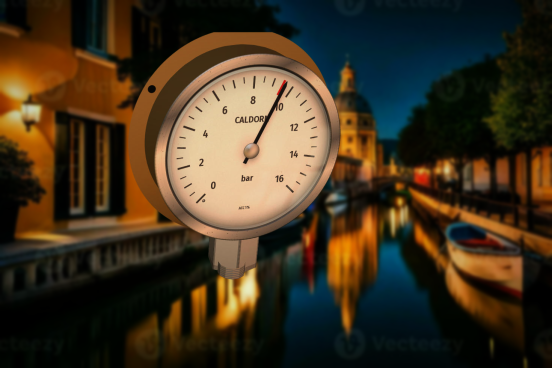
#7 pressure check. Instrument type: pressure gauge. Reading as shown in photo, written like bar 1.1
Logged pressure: bar 9.5
